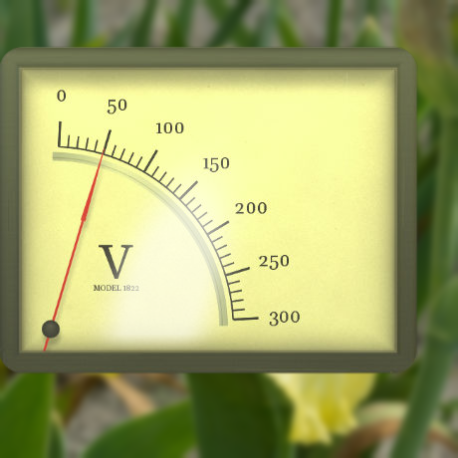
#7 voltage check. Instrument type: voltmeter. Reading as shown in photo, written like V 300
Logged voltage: V 50
